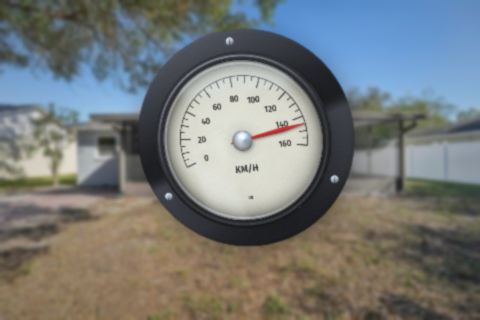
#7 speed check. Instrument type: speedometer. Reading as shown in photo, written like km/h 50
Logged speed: km/h 145
